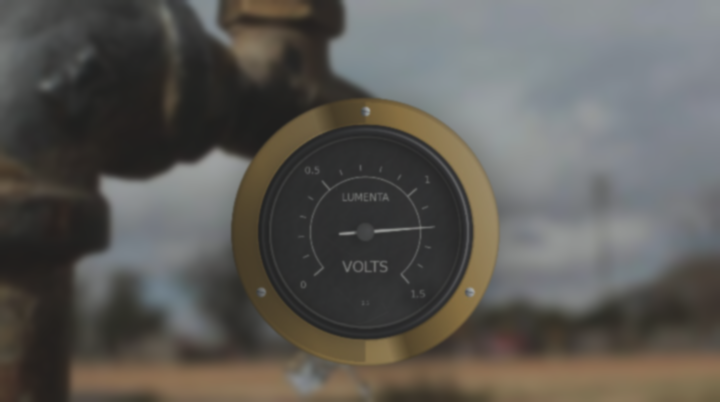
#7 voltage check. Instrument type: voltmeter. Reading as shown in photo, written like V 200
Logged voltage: V 1.2
